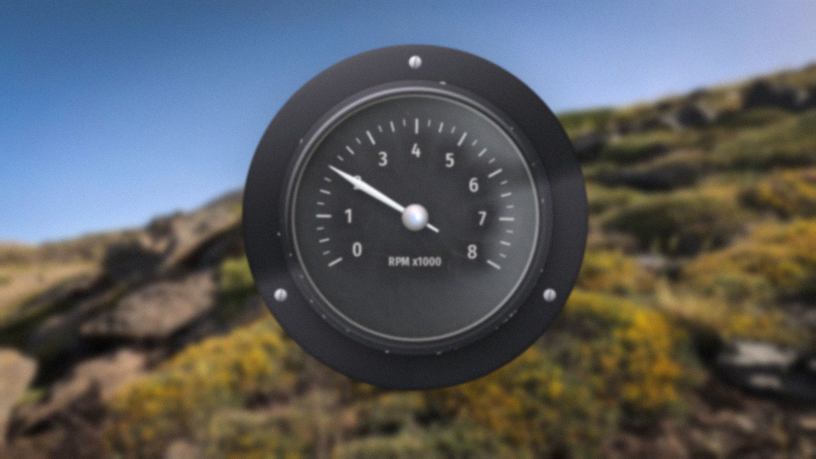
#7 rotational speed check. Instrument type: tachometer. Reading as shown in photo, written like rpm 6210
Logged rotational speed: rpm 2000
